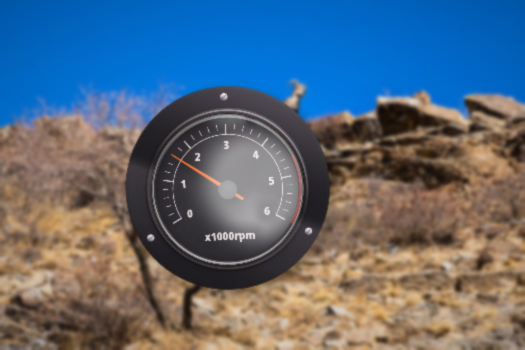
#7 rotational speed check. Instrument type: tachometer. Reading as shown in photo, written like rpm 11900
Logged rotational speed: rpm 1600
